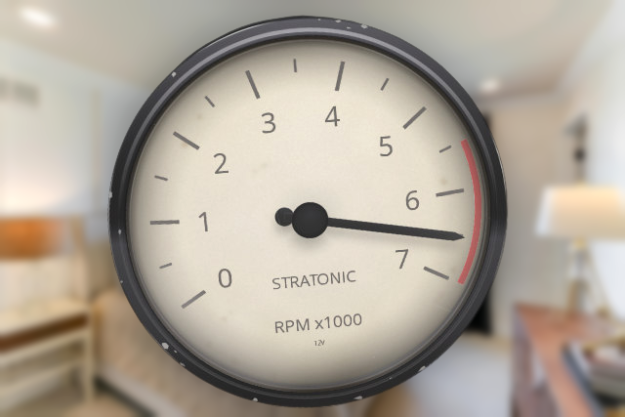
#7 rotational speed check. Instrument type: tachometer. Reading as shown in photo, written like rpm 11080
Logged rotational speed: rpm 6500
